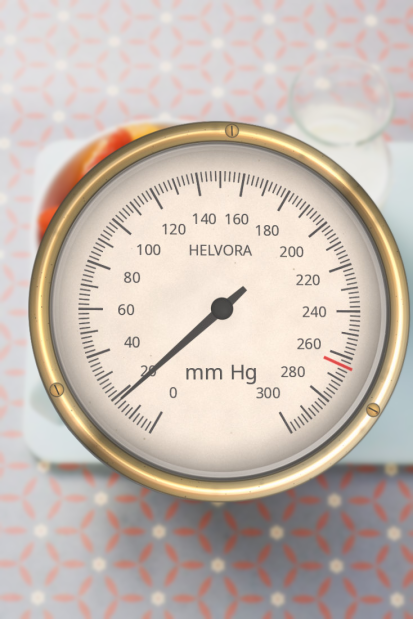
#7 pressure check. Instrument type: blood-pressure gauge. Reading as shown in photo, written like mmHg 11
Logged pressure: mmHg 18
